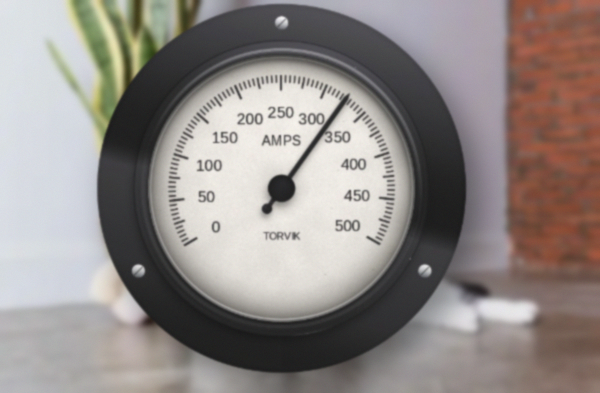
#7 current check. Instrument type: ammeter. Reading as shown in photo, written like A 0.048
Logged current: A 325
